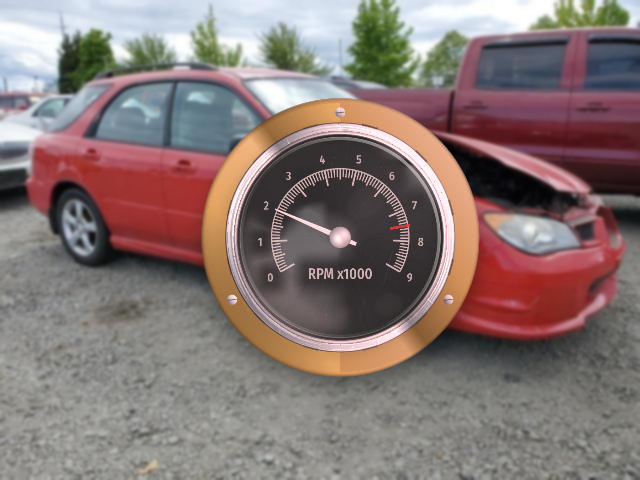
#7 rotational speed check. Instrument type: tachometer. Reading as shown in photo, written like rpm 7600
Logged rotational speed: rpm 2000
